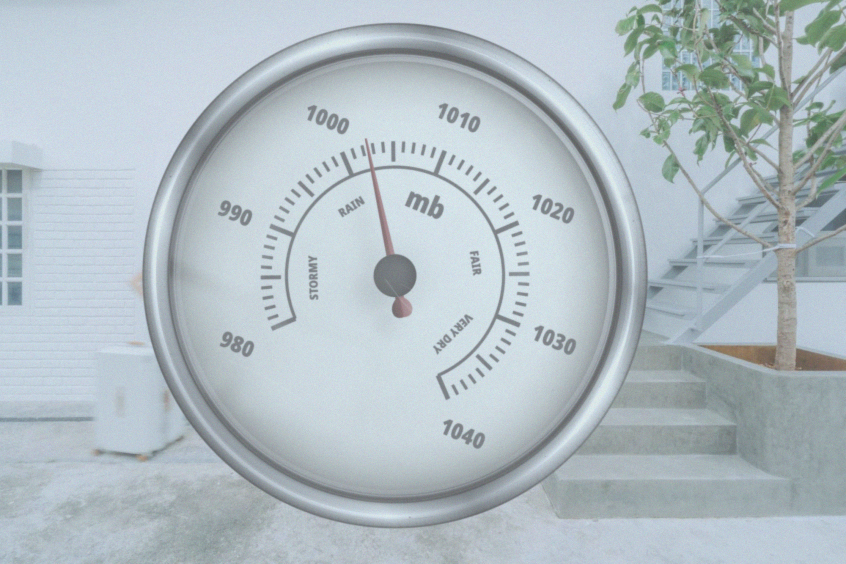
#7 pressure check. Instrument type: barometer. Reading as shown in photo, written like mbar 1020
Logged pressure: mbar 1002.5
